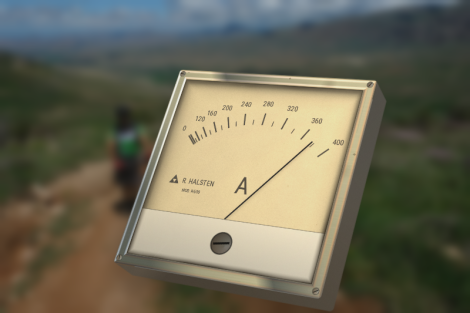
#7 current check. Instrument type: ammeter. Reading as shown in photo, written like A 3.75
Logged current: A 380
